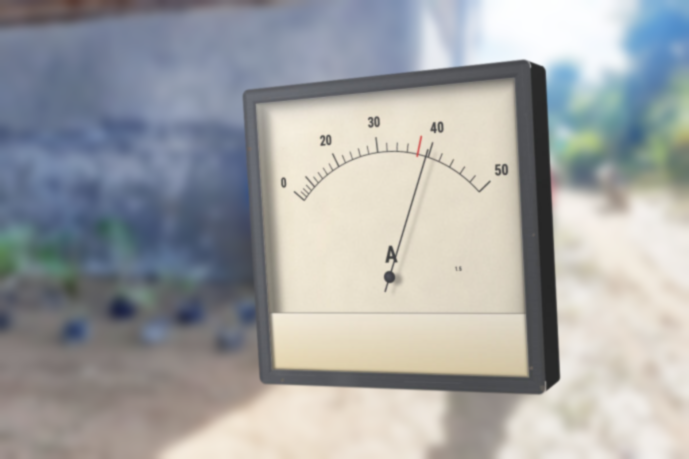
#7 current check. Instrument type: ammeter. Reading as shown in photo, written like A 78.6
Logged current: A 40
